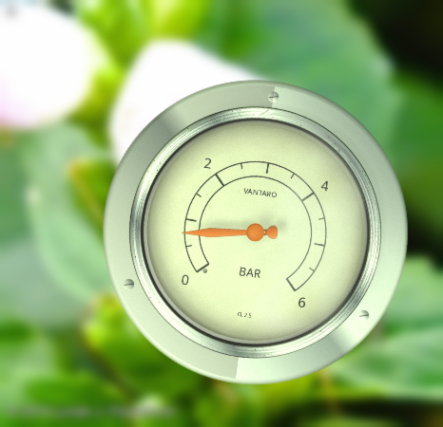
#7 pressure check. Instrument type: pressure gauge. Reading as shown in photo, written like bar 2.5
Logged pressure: bar 0.75
